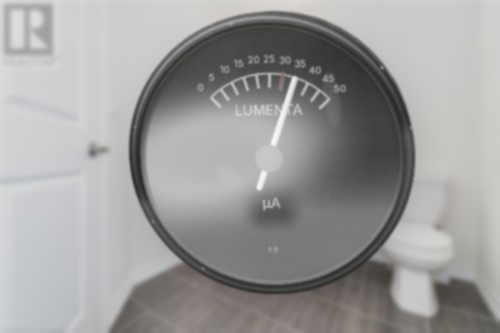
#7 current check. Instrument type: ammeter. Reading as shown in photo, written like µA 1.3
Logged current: µA 35
